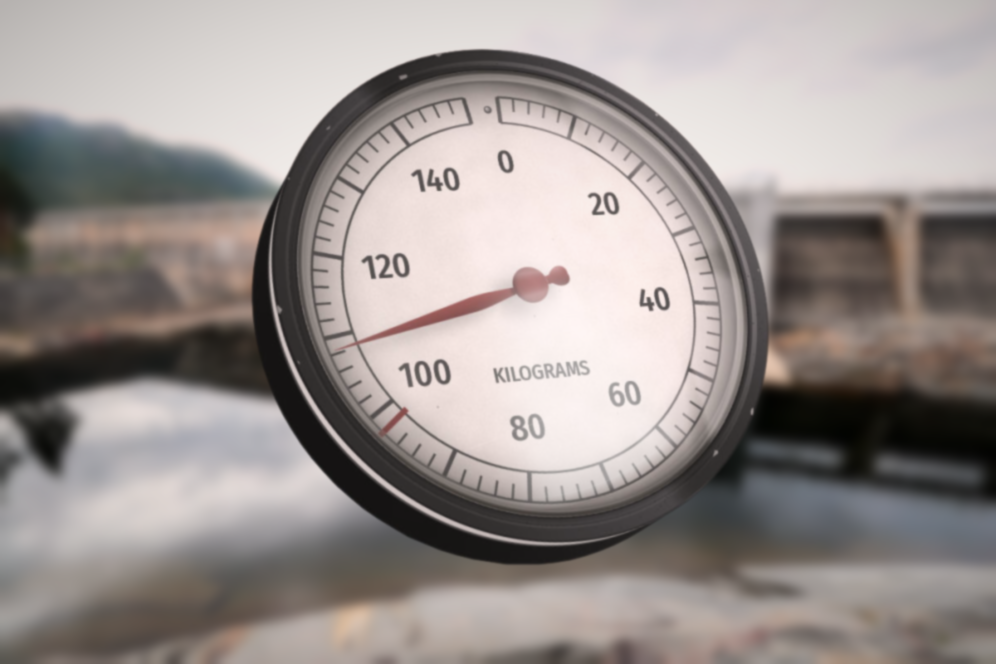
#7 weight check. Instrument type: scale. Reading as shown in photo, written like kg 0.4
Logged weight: kg 108
